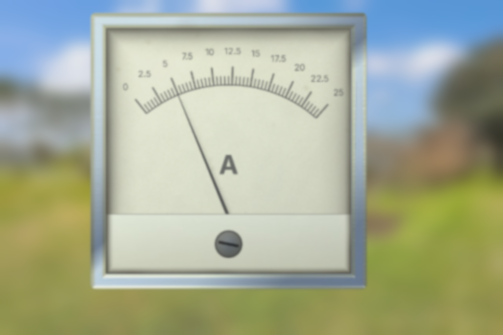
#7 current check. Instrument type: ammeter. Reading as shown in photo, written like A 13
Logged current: A 5
